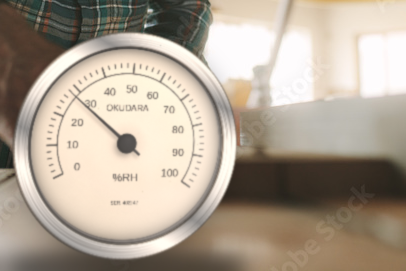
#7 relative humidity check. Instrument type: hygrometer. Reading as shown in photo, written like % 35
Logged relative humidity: % 28
